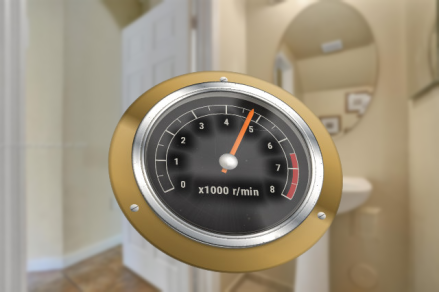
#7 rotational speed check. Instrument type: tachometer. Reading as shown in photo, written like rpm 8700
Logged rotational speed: rpm 4750
